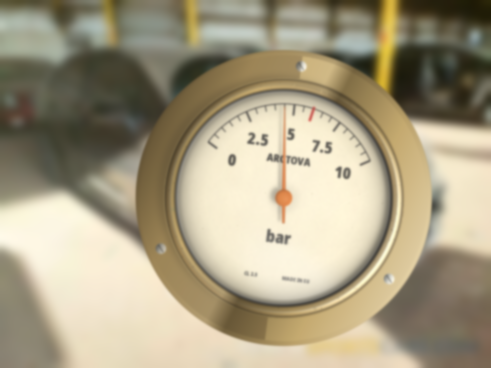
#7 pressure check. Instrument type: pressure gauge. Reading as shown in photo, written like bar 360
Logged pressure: bar 4.5
